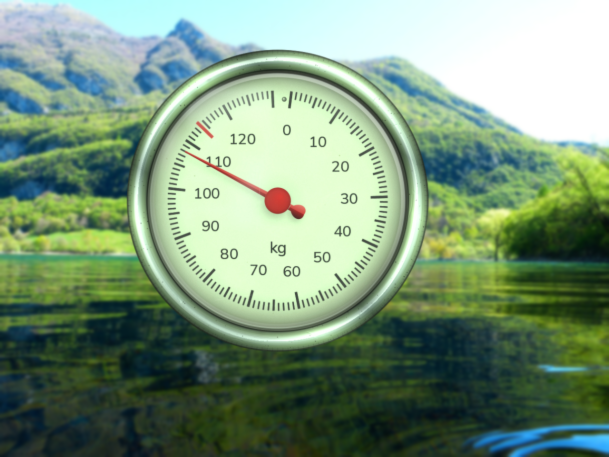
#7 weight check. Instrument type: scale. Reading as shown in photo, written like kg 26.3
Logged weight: kg 108
